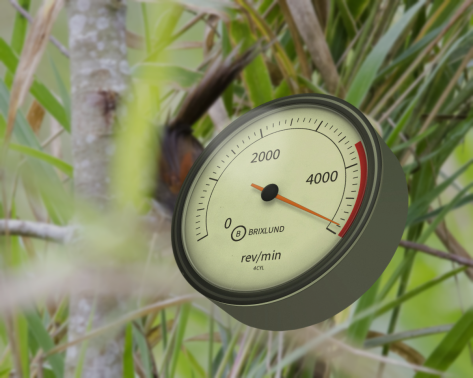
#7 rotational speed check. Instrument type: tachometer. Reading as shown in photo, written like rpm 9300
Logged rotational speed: rpm 4900
